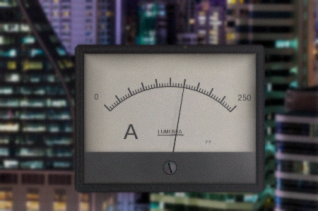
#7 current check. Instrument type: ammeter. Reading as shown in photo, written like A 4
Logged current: A 150
